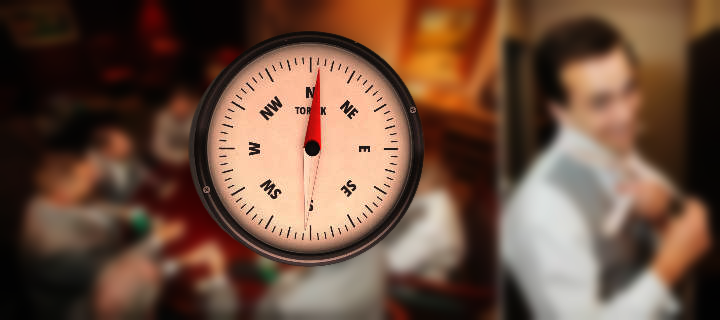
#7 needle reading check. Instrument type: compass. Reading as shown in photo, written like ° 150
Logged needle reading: ° 5
